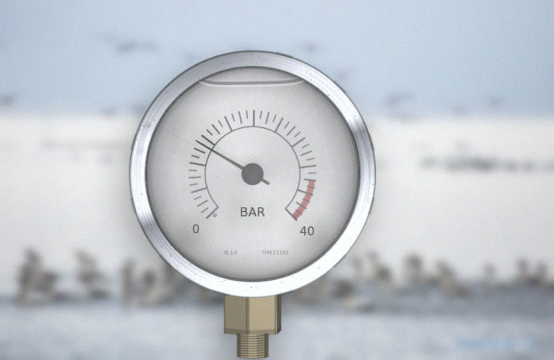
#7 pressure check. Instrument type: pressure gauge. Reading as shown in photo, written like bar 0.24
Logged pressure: bar 11
